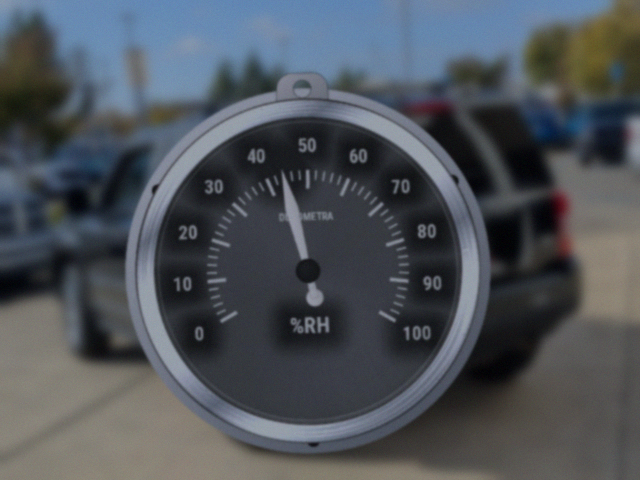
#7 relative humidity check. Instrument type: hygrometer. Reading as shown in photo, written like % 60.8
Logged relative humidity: % 44
